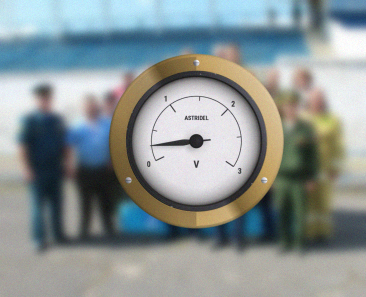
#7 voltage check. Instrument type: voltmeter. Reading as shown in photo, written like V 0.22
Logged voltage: V 0.25
